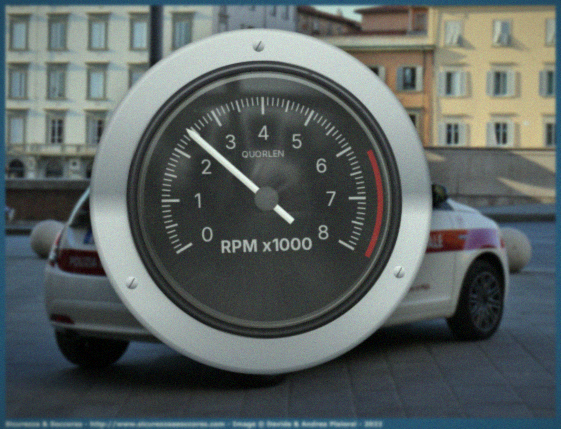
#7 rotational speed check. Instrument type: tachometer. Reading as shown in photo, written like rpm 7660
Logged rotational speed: rpm 2400
